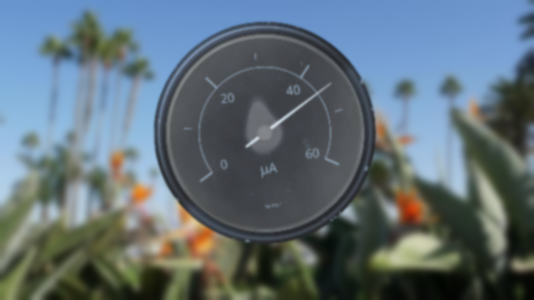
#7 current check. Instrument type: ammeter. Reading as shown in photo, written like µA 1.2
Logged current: µA 45
